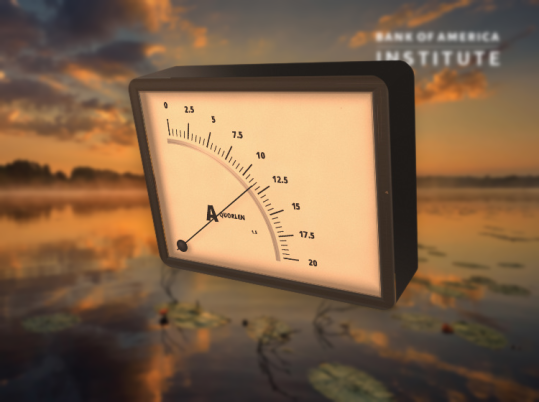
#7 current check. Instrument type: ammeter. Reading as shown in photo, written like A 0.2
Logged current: A 11.5
